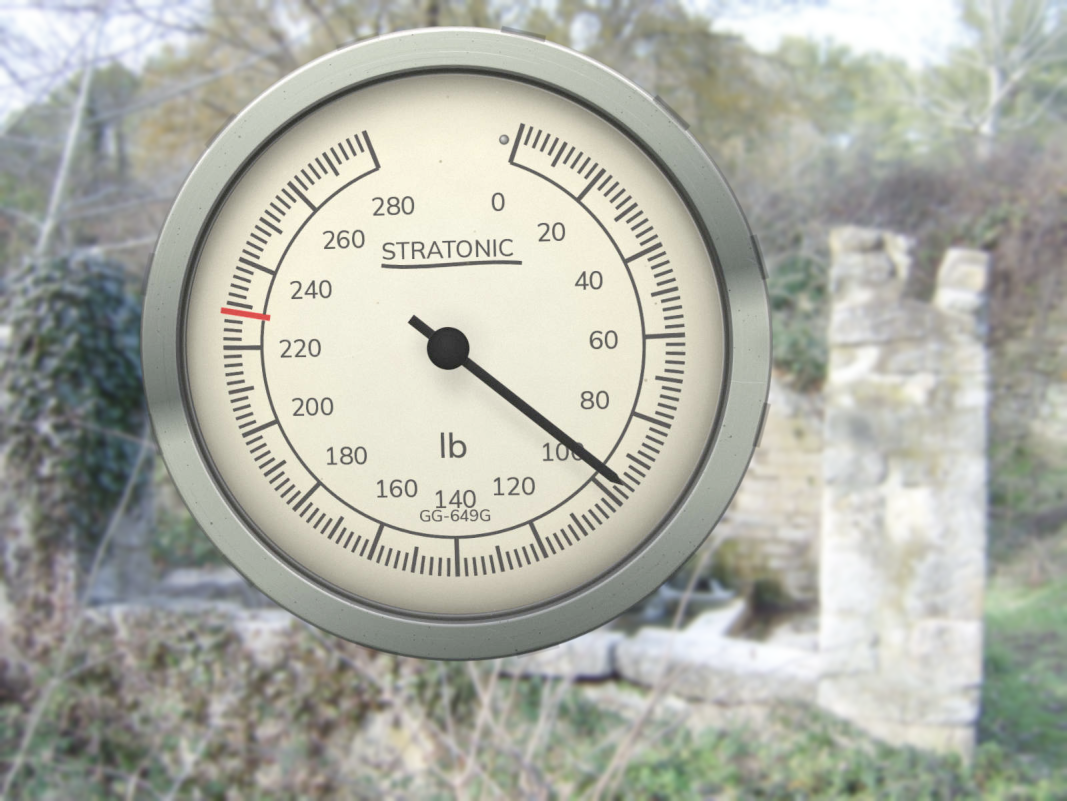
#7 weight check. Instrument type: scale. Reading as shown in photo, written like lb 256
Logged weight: lb 96
